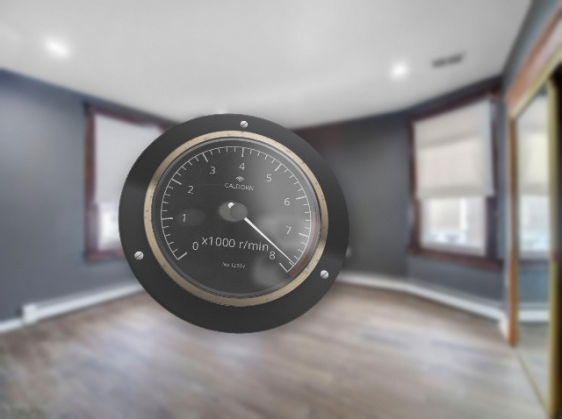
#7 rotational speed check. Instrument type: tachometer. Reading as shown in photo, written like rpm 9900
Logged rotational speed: rpm 7800
